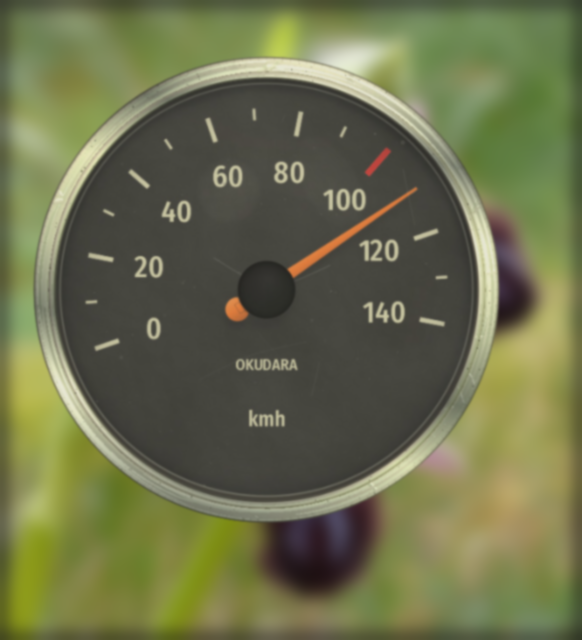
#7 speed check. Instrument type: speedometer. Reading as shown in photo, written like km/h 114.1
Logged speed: km/h 110
